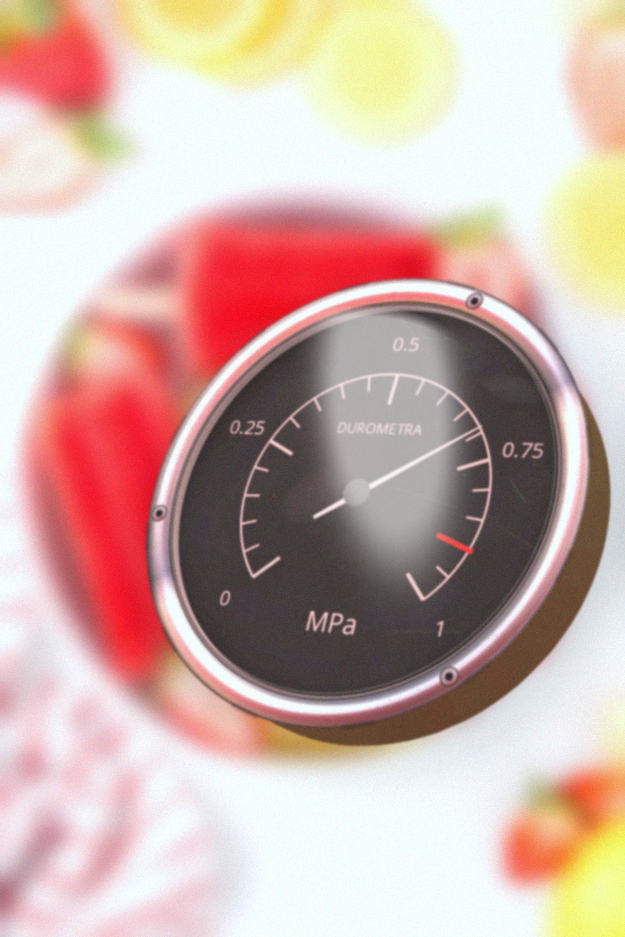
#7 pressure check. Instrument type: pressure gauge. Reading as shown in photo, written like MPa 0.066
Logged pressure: MPa 0.7
